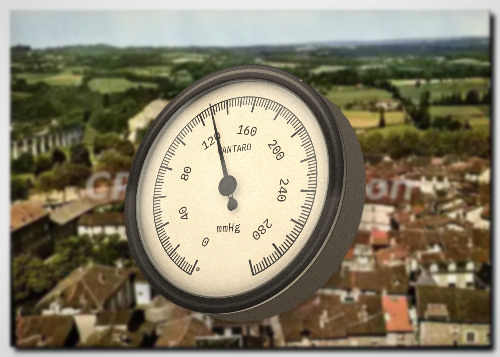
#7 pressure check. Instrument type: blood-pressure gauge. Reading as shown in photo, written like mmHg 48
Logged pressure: mmHg 130
